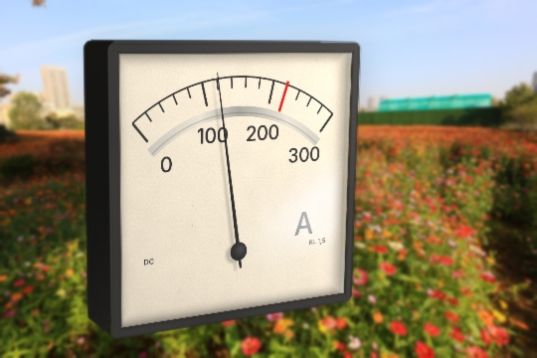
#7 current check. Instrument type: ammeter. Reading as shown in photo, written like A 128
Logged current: A 120
